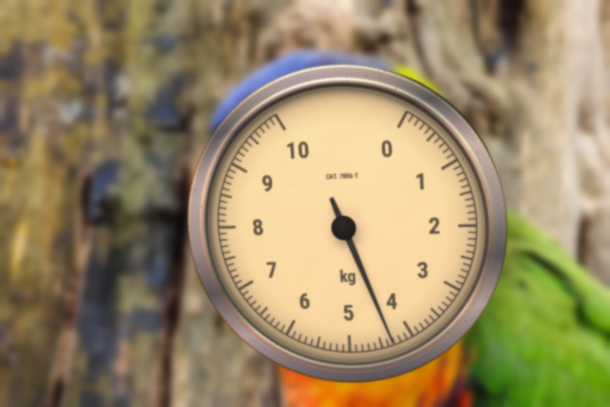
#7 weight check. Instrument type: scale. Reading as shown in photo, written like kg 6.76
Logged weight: kg 4.3
